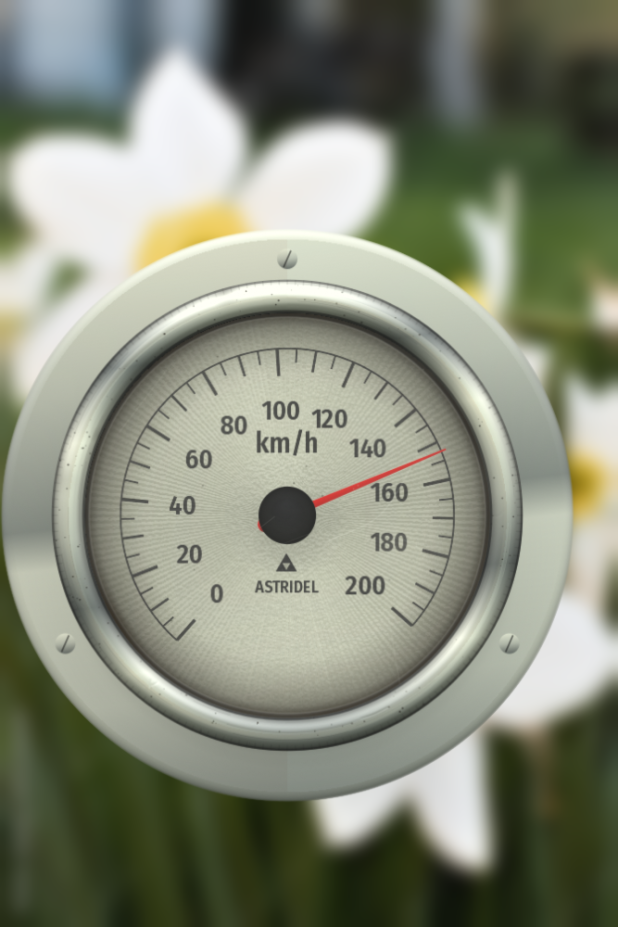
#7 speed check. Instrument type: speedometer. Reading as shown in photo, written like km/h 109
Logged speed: km/h 152.5
